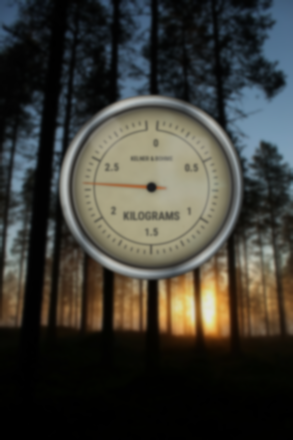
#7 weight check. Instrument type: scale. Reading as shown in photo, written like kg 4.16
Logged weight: kg 2.3
